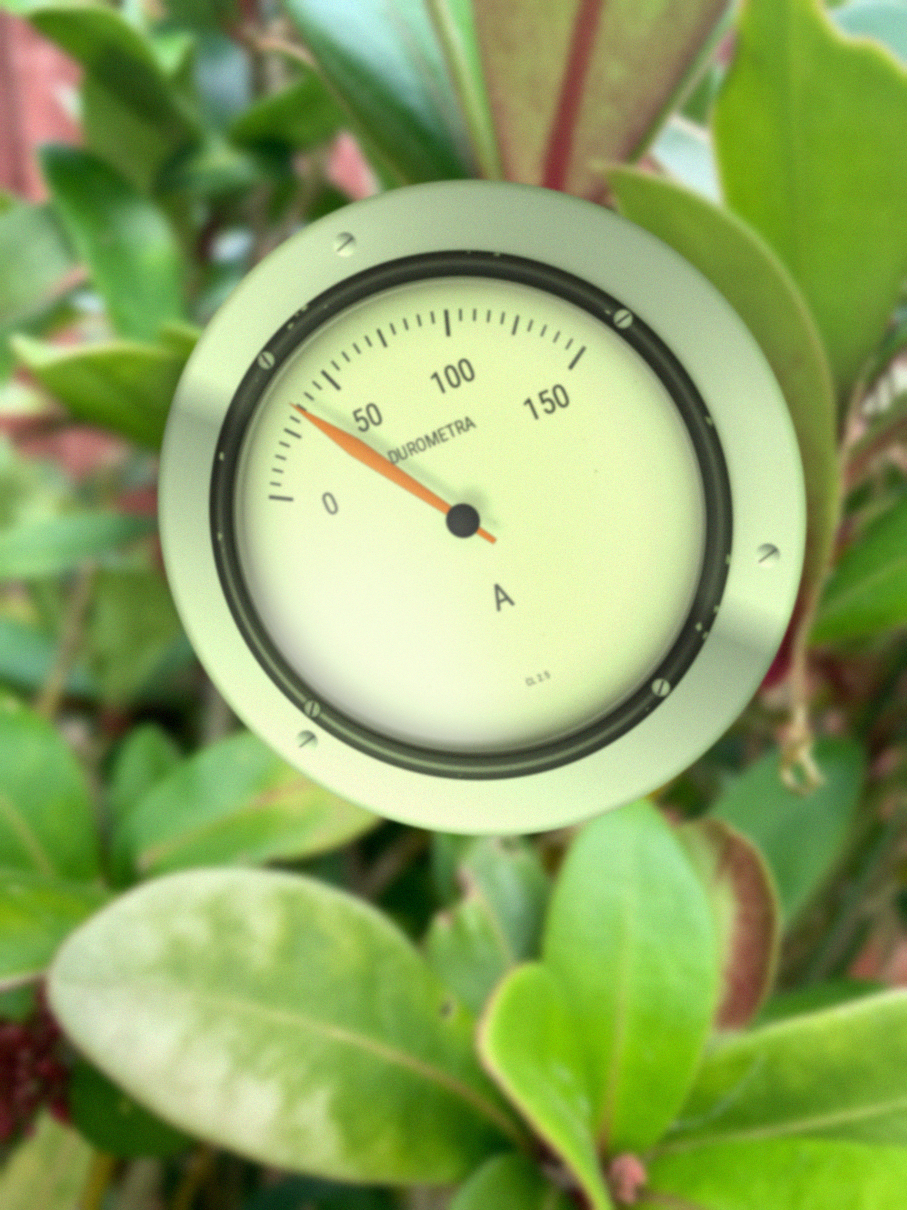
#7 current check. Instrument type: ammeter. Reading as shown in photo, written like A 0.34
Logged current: A 35
